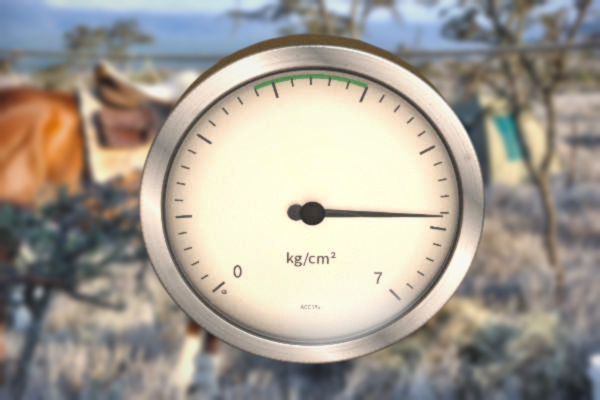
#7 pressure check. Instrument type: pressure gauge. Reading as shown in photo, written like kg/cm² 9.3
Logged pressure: kg/cm² 5.8
